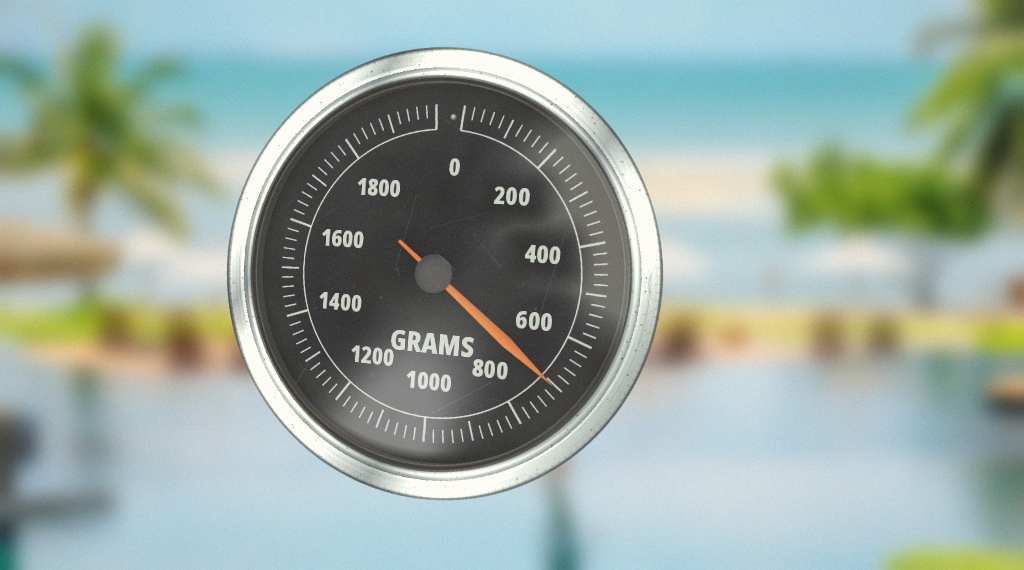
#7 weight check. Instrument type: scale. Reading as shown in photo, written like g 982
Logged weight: g 700
